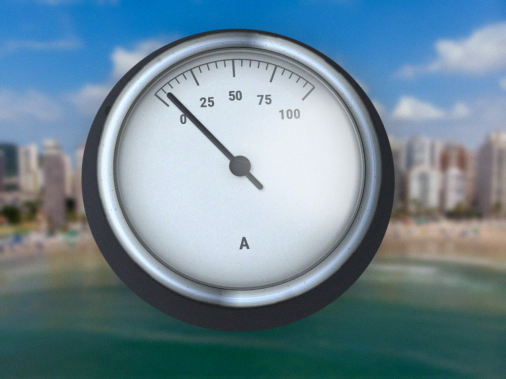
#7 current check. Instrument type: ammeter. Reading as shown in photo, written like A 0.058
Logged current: A 5
